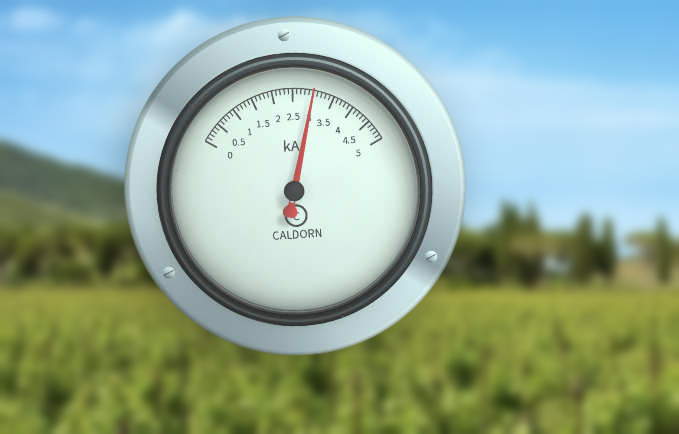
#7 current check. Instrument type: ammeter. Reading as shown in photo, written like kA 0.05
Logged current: kA 3
